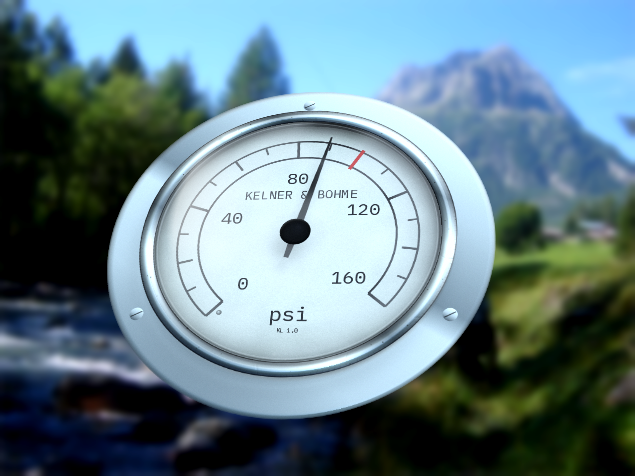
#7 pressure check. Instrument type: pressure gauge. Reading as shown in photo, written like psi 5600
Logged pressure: psi 90
